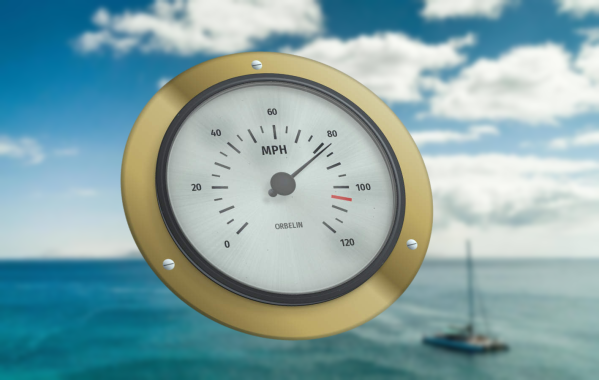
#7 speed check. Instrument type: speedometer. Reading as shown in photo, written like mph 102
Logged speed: mph 82.5
